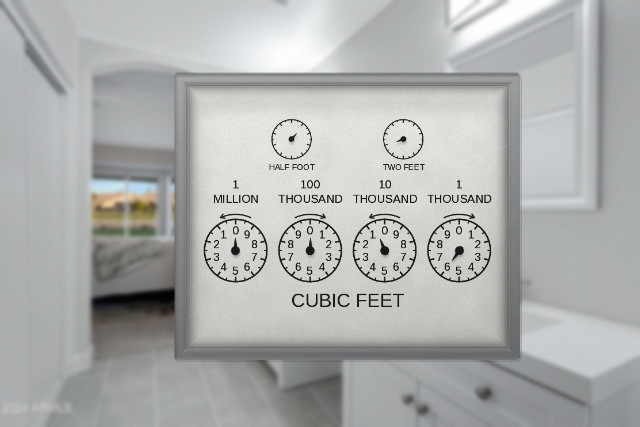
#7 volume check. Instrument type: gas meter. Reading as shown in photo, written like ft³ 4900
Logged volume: ft³ 600
